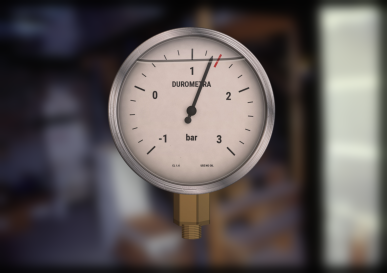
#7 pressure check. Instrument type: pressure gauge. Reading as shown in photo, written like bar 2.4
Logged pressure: bar 1.3
